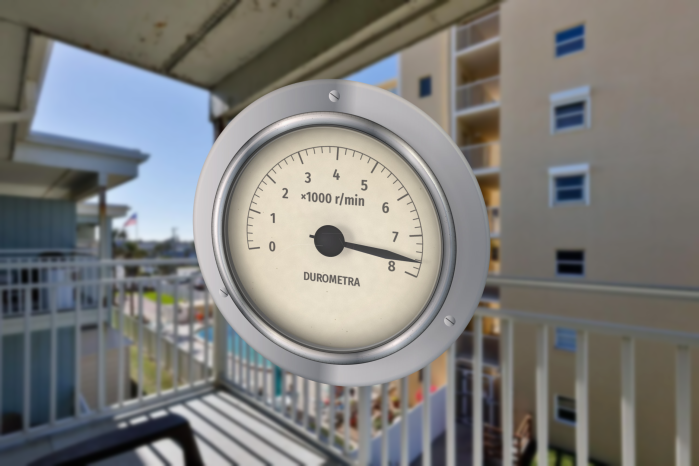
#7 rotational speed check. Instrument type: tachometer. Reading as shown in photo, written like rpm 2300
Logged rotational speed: rpm 7600
